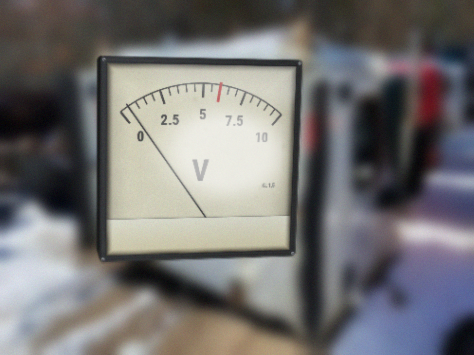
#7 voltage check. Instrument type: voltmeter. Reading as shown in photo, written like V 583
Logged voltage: V 0.5
